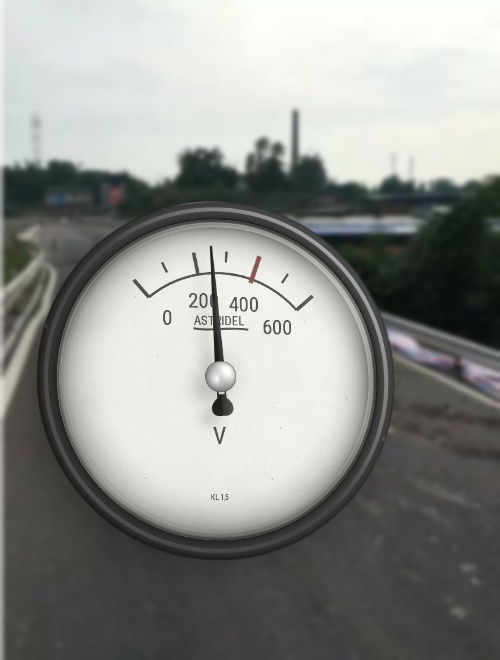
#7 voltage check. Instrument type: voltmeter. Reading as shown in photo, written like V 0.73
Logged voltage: V 250
